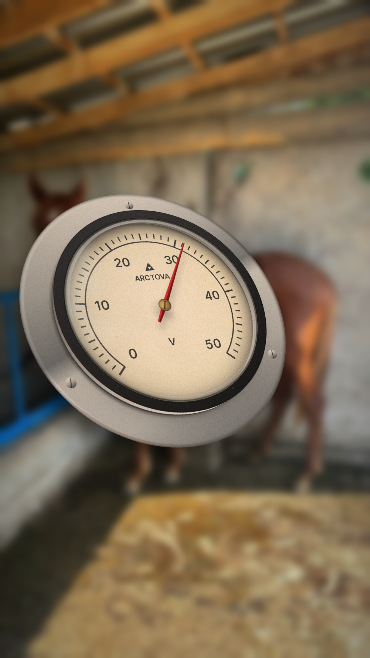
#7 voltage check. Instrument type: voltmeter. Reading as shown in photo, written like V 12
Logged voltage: V 31
